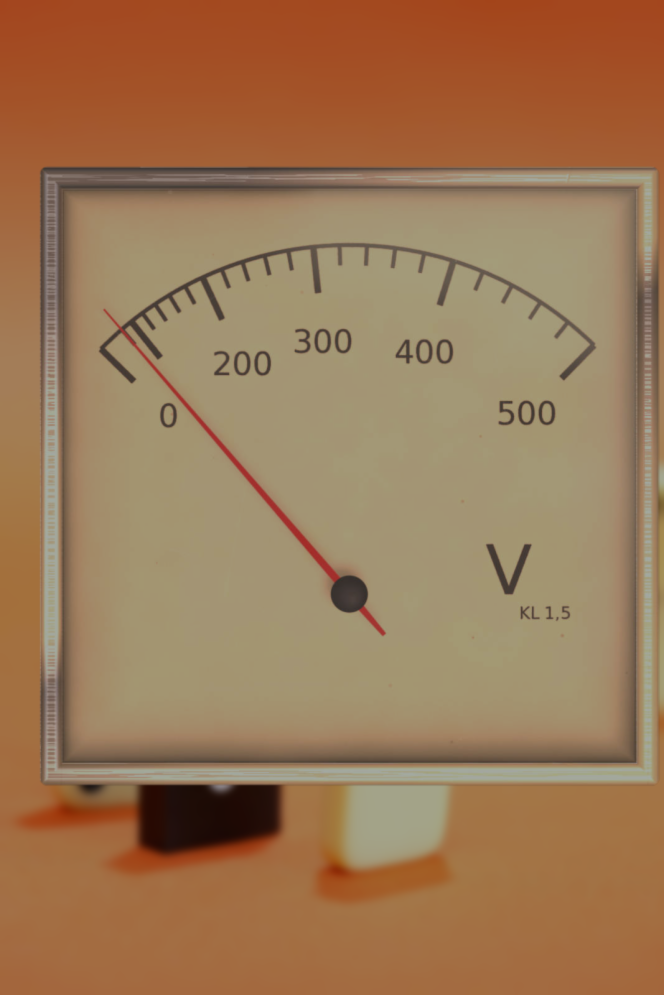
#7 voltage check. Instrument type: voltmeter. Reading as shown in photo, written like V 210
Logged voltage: V 80
